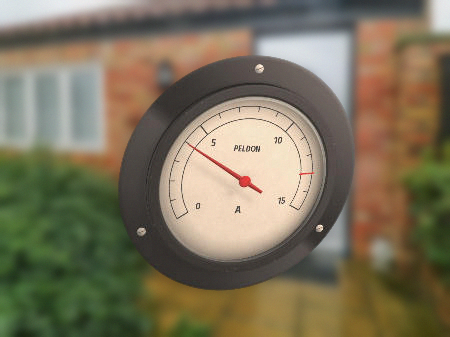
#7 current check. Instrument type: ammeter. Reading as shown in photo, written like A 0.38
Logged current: A 4
